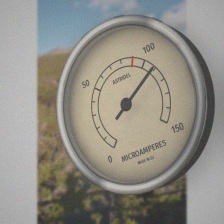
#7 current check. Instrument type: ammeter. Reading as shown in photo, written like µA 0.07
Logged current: µA 110
